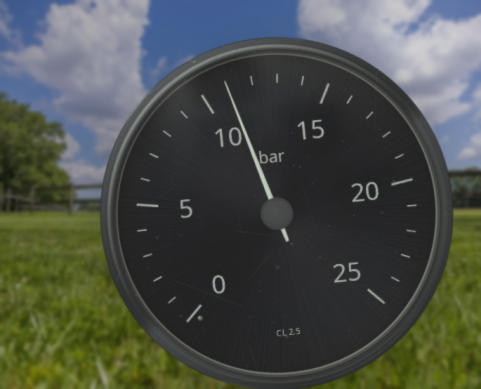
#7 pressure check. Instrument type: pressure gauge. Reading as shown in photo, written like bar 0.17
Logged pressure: bar 11
